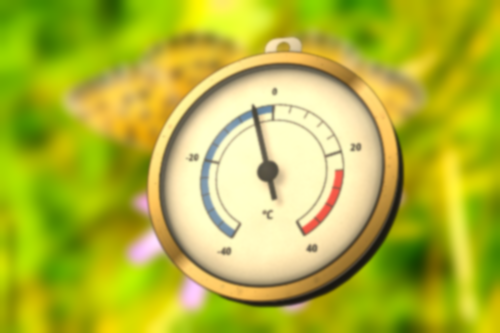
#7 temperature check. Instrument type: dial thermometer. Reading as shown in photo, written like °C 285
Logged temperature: °C -4
